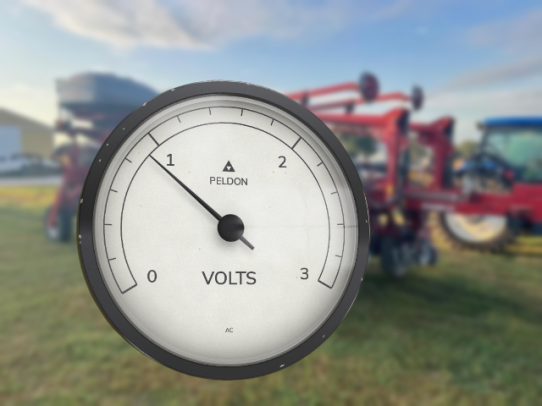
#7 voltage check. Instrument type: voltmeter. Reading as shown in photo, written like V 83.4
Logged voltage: V 0.9
